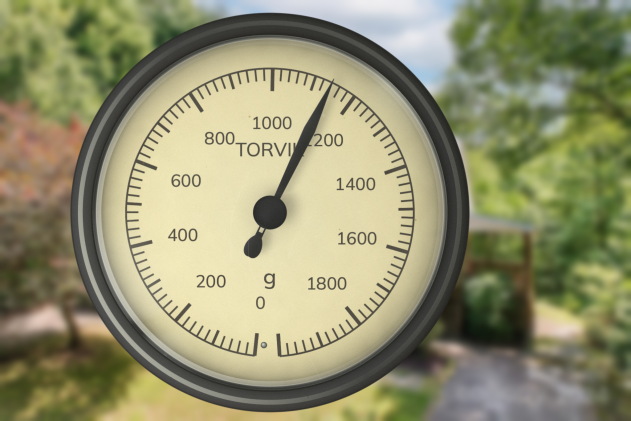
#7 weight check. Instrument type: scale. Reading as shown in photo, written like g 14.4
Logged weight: g 1140
